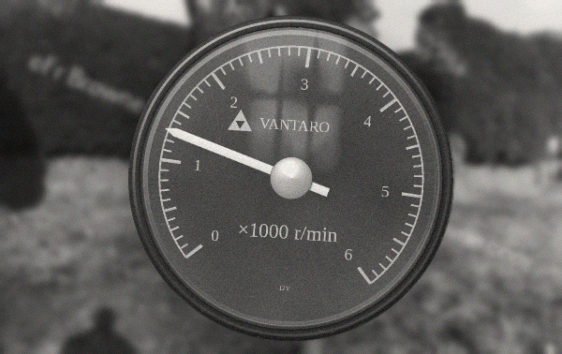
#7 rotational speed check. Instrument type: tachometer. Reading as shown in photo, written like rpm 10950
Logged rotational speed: rpm 1300
